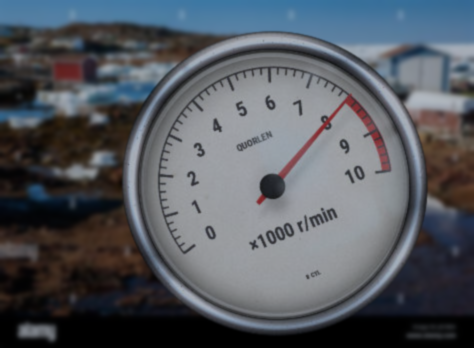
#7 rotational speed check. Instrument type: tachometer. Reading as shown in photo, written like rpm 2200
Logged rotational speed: rpm 8000
